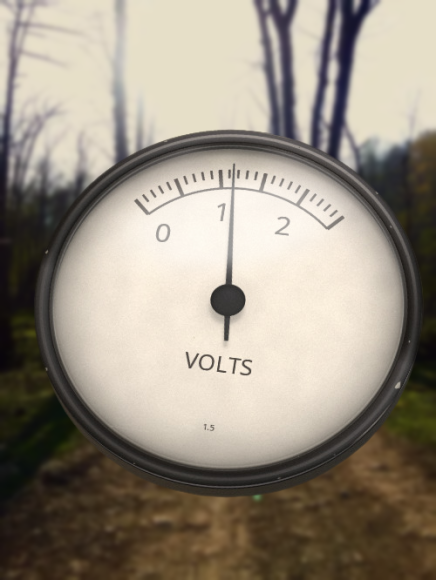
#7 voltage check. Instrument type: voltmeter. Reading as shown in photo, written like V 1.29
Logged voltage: V 1.15
